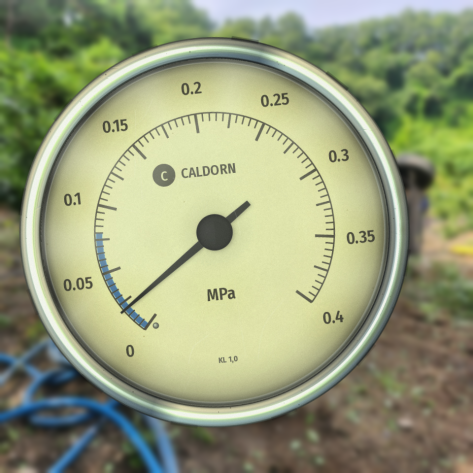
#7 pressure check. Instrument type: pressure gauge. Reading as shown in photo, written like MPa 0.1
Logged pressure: MPa 0.02
